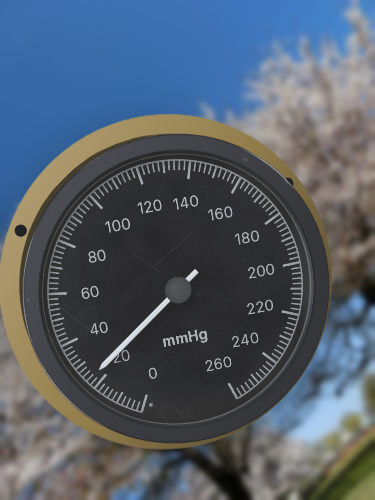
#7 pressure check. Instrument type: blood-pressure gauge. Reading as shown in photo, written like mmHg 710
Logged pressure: mmHg 24
